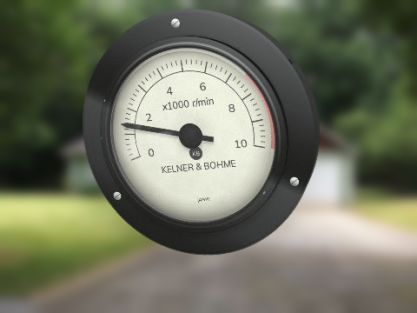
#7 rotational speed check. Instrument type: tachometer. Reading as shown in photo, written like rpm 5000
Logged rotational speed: rpm 1400
